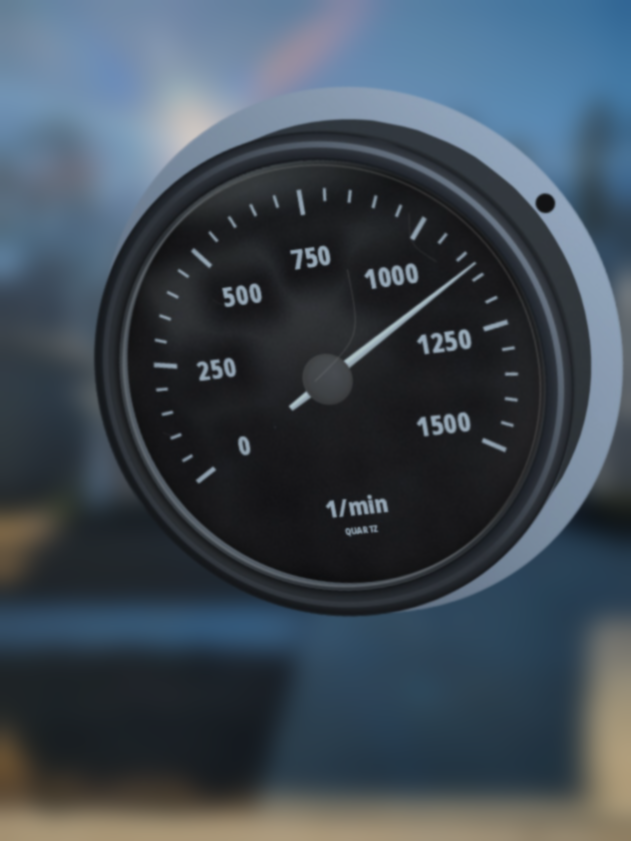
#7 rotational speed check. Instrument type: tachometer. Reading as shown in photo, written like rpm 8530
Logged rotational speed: rpm 1125
